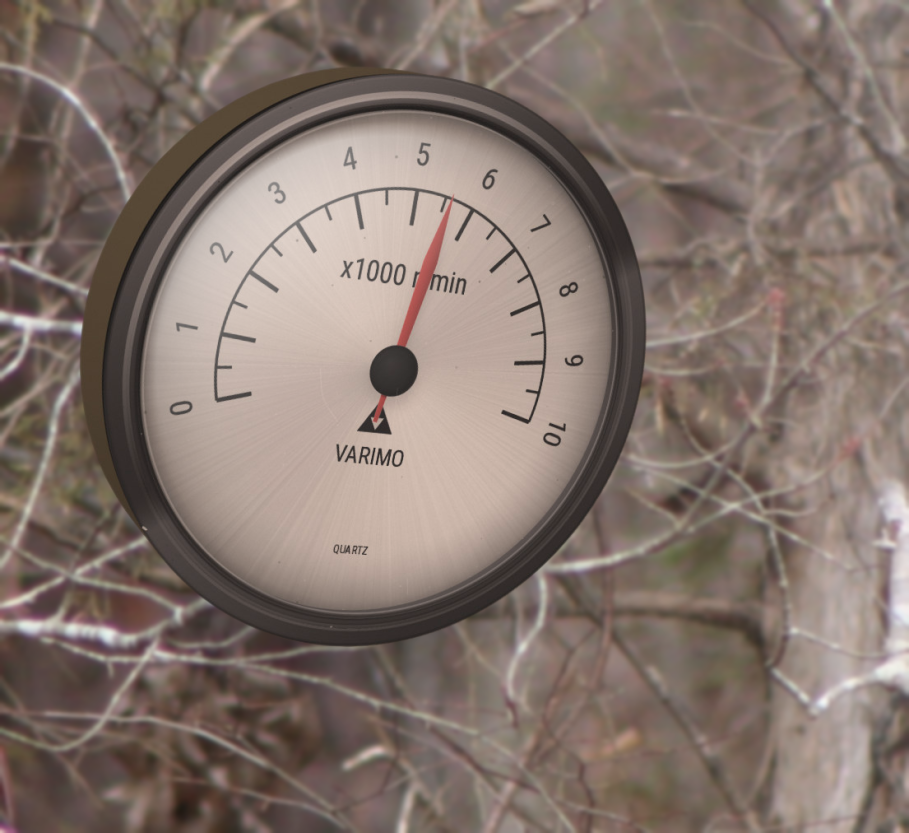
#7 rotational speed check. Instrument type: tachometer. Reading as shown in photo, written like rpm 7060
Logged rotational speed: rpm 5500
